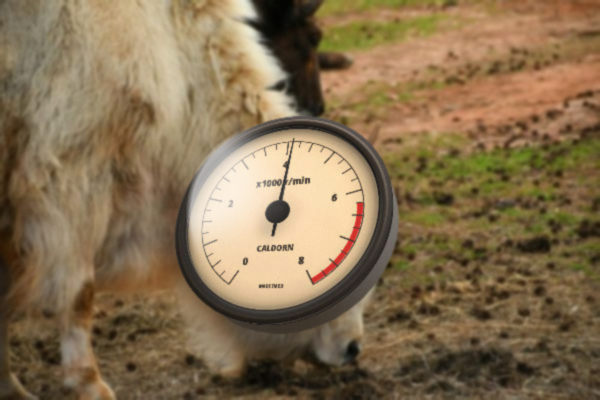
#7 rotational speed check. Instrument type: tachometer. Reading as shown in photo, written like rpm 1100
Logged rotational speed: rpm 4125
